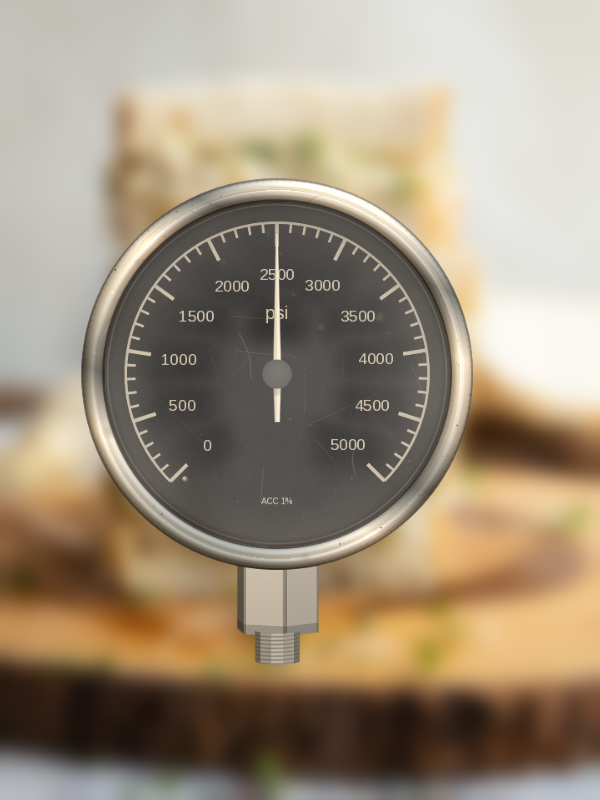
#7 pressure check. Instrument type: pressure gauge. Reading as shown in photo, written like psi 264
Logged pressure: psi 2500
